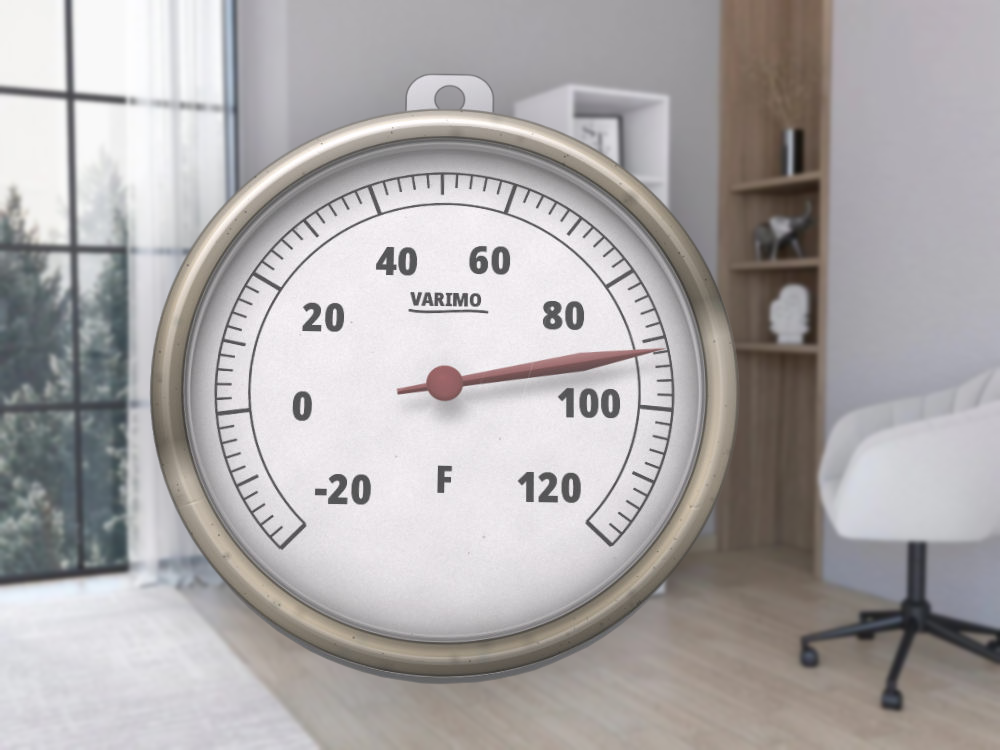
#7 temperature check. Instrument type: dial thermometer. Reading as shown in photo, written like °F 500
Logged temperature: °F 92
